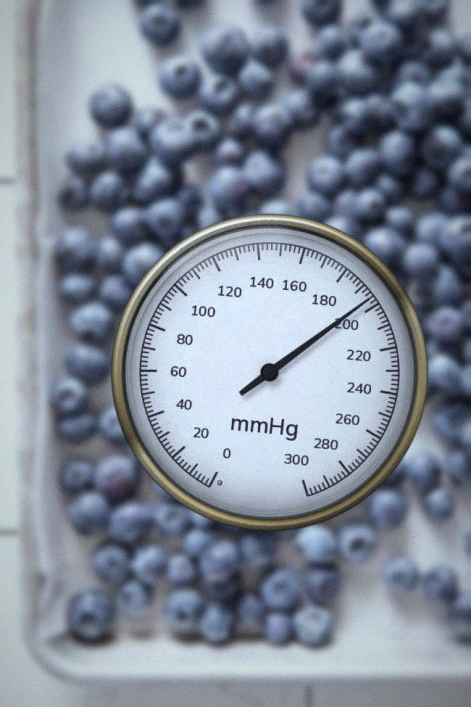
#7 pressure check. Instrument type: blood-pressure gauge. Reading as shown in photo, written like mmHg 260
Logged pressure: mmHg 196
